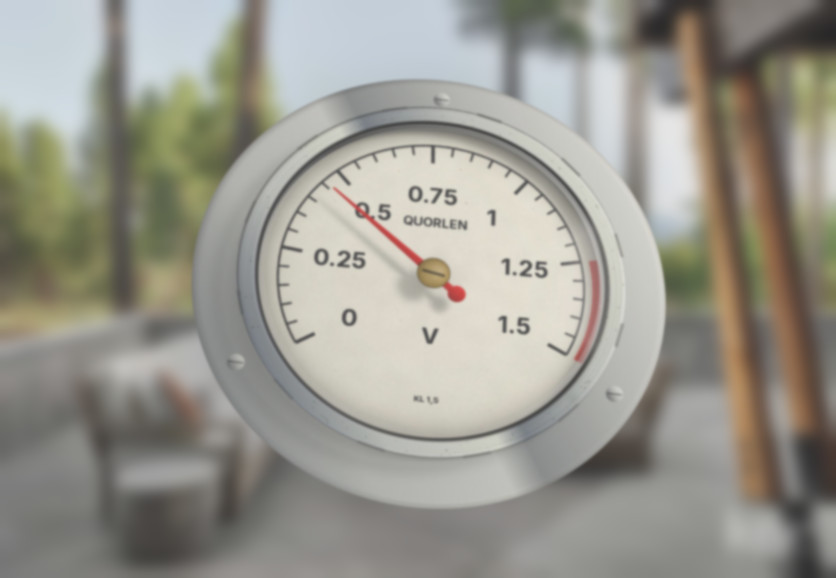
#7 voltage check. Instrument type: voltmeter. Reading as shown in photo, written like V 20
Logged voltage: V 0.45
